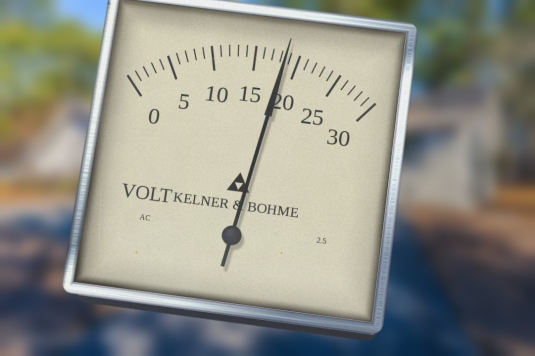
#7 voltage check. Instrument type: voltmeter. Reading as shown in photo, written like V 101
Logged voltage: V 18.5
